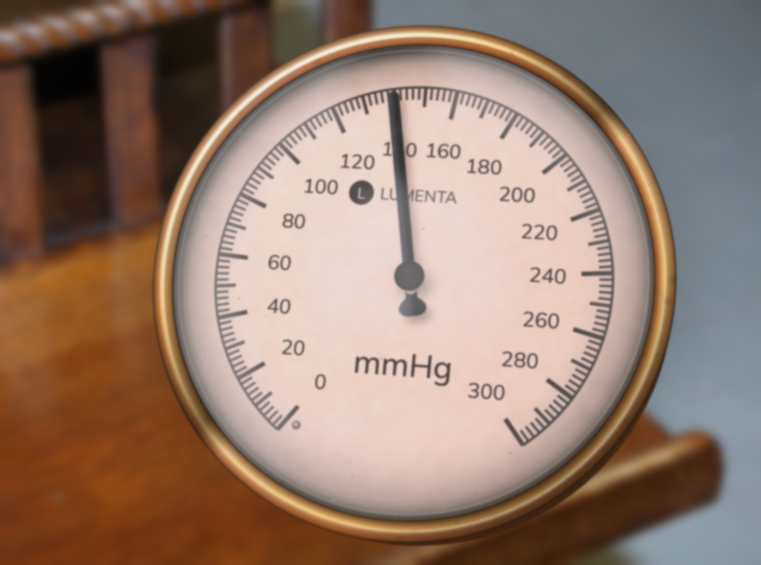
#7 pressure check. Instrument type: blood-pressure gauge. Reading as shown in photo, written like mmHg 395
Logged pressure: mmHg 140
